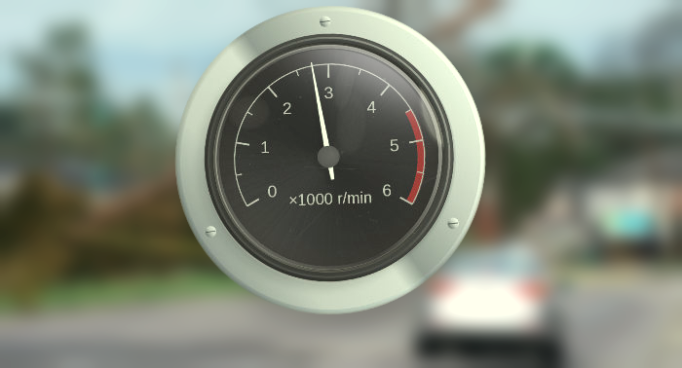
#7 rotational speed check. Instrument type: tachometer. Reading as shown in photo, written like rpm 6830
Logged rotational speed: rpm 2750
